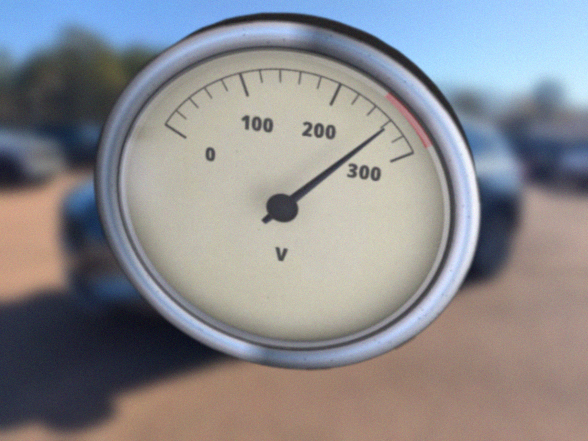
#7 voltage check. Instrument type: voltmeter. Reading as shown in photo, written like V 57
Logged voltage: V 260
